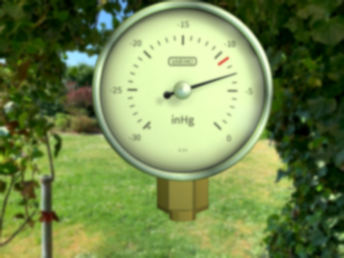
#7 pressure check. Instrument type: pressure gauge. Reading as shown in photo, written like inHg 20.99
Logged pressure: inHg -7
